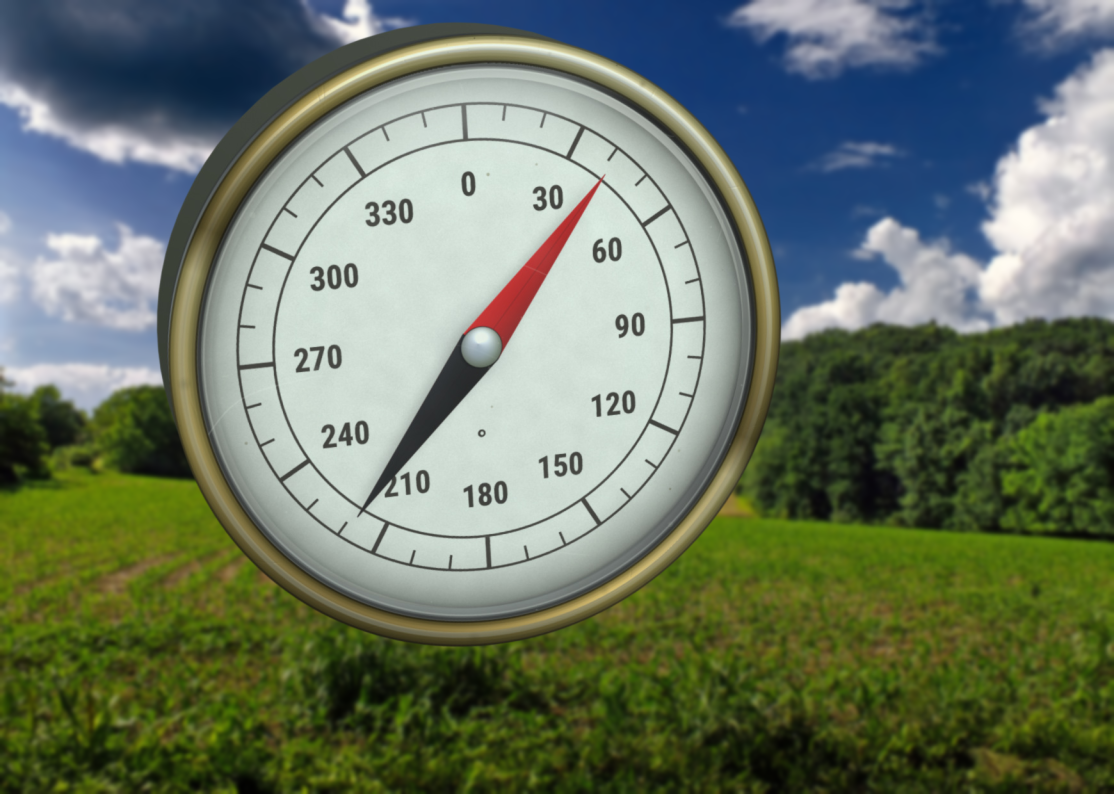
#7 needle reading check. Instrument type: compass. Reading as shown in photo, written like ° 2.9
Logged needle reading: ° 40
